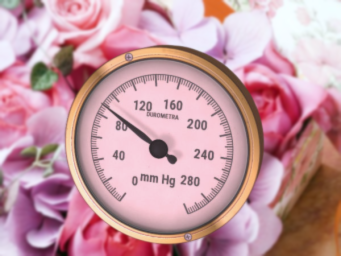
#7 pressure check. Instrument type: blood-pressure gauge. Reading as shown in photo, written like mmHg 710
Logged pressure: mmHg 90
